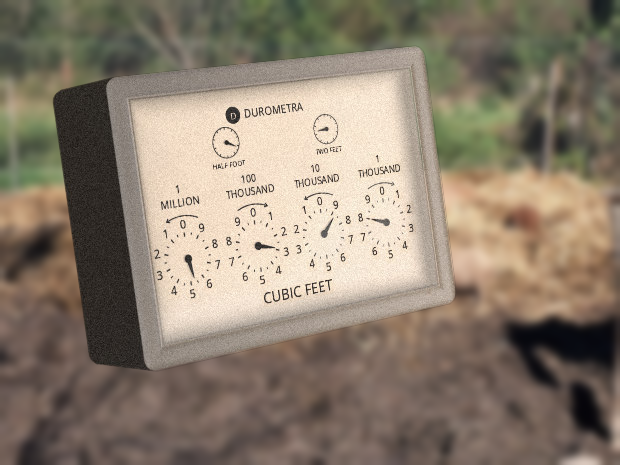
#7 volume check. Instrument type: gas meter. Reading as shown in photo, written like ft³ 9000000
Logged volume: ft³ 528800
